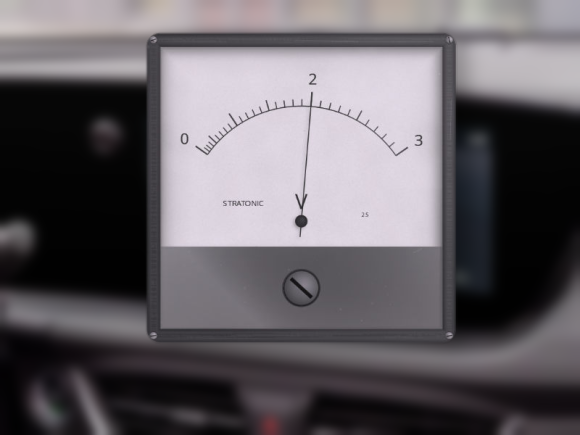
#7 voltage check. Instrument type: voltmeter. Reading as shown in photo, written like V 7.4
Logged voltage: V 2
